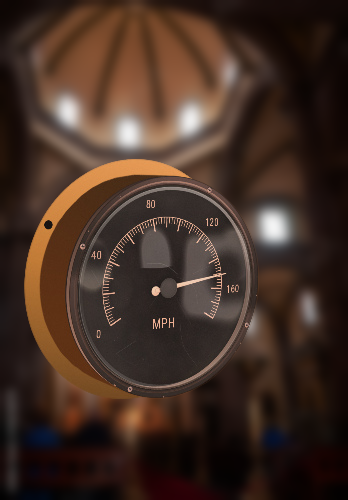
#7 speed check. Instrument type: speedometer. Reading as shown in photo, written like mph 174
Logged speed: mph 150
